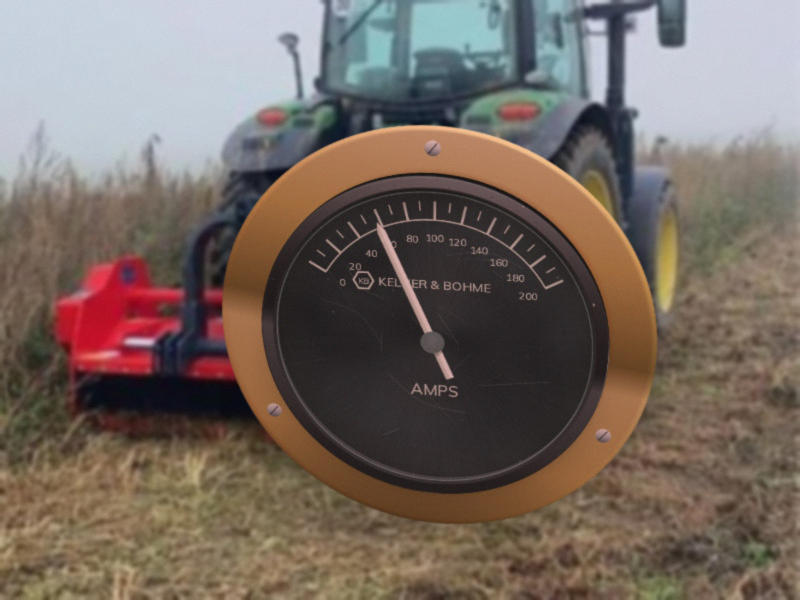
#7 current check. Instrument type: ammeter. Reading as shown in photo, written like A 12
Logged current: A 60
